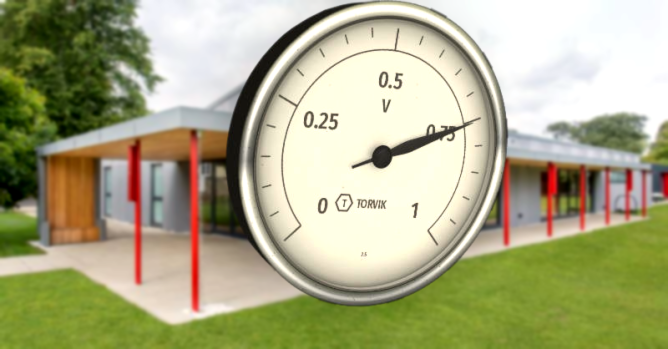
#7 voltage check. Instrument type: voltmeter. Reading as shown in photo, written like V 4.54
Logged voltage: V 0.75
